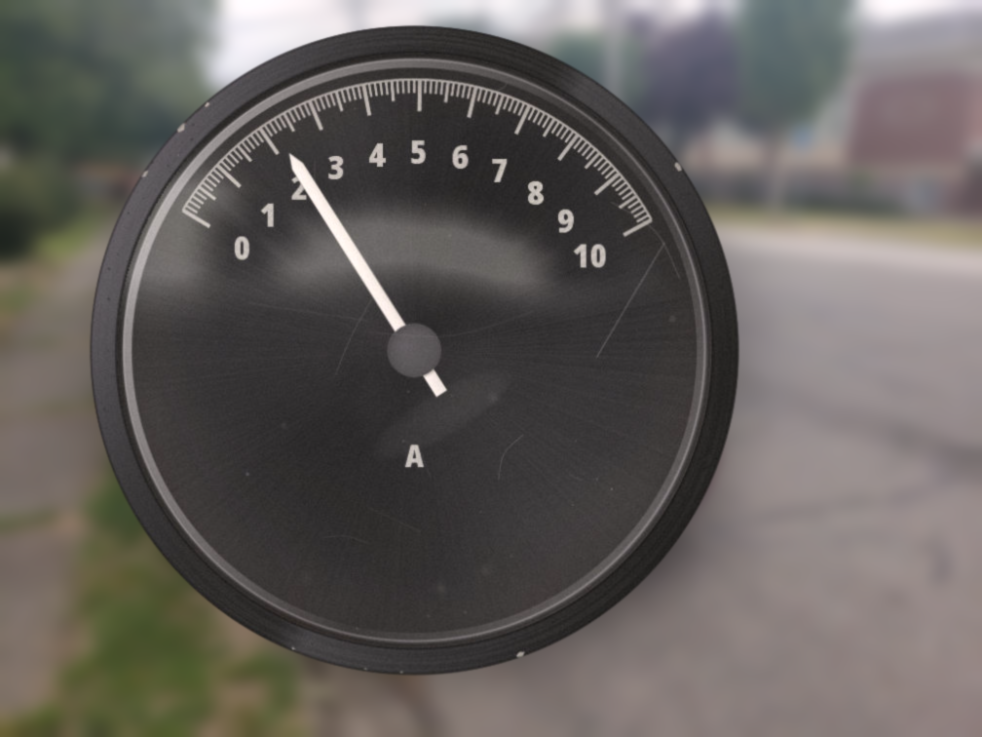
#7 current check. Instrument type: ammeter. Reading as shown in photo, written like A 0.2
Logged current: A 2.2
